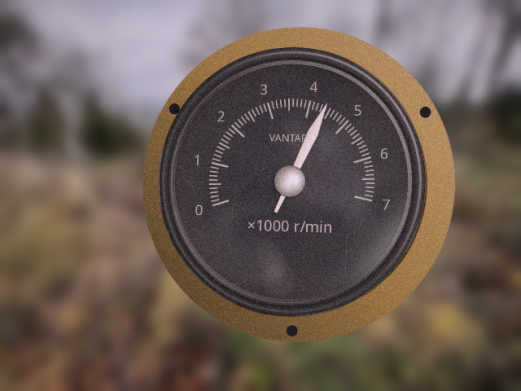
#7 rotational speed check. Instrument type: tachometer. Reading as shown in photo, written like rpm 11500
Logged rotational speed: rpm 4400
